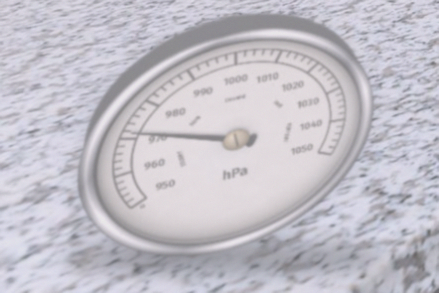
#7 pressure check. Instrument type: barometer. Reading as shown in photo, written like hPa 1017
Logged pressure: hPa 972
